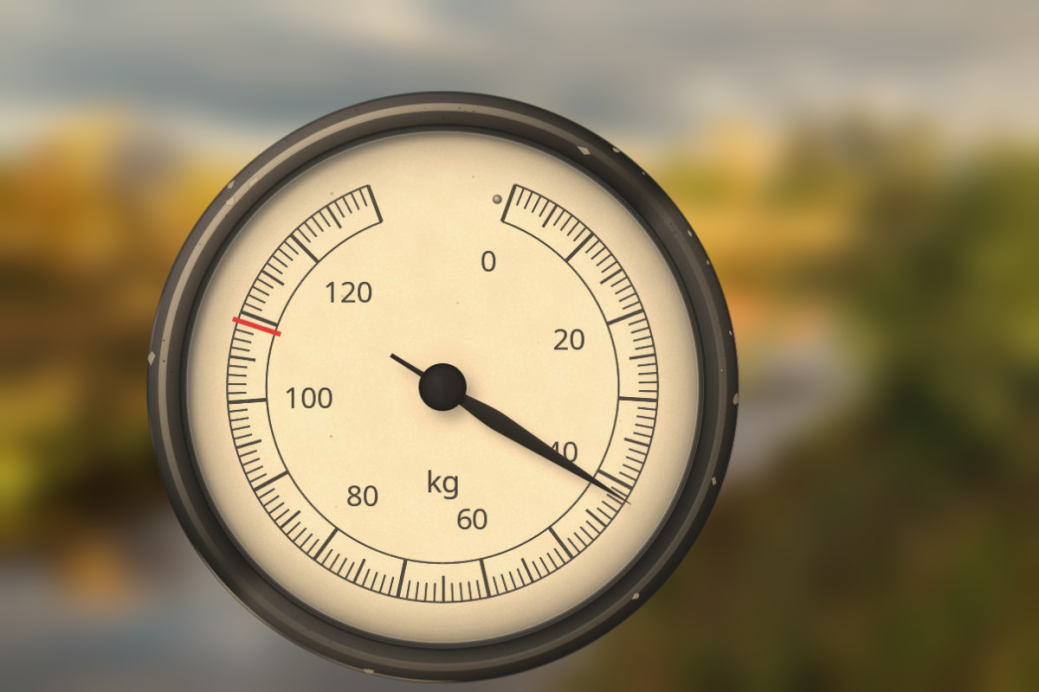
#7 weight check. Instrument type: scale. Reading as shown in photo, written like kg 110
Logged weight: kg 41.5
